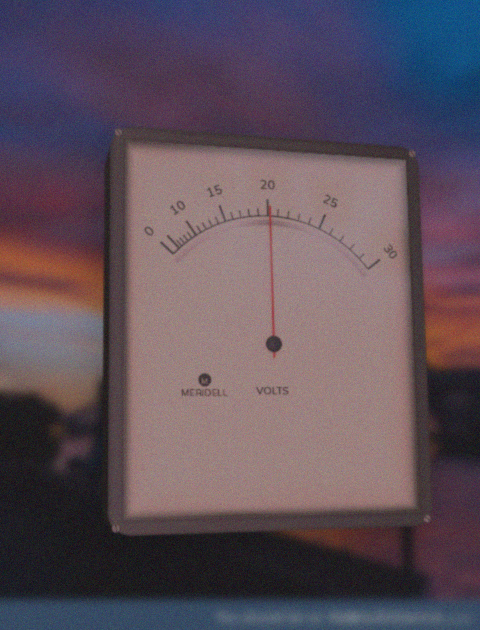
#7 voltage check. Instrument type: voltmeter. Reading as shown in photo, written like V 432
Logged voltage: V 20
